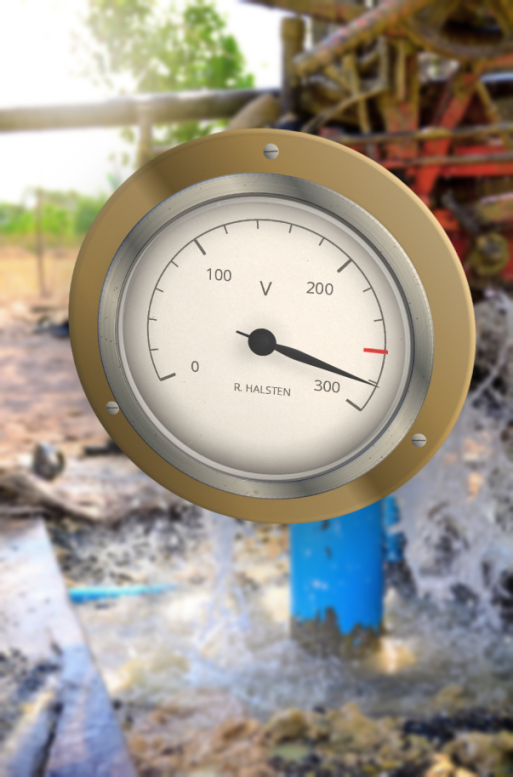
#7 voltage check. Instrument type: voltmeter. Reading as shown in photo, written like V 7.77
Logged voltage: V 280
